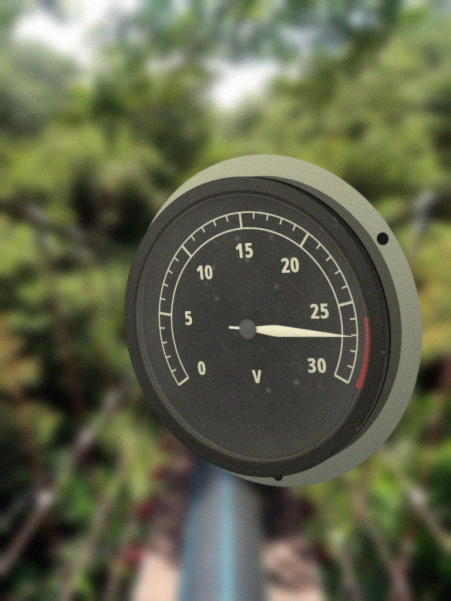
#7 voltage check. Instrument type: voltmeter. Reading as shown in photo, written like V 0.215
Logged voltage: V 27
